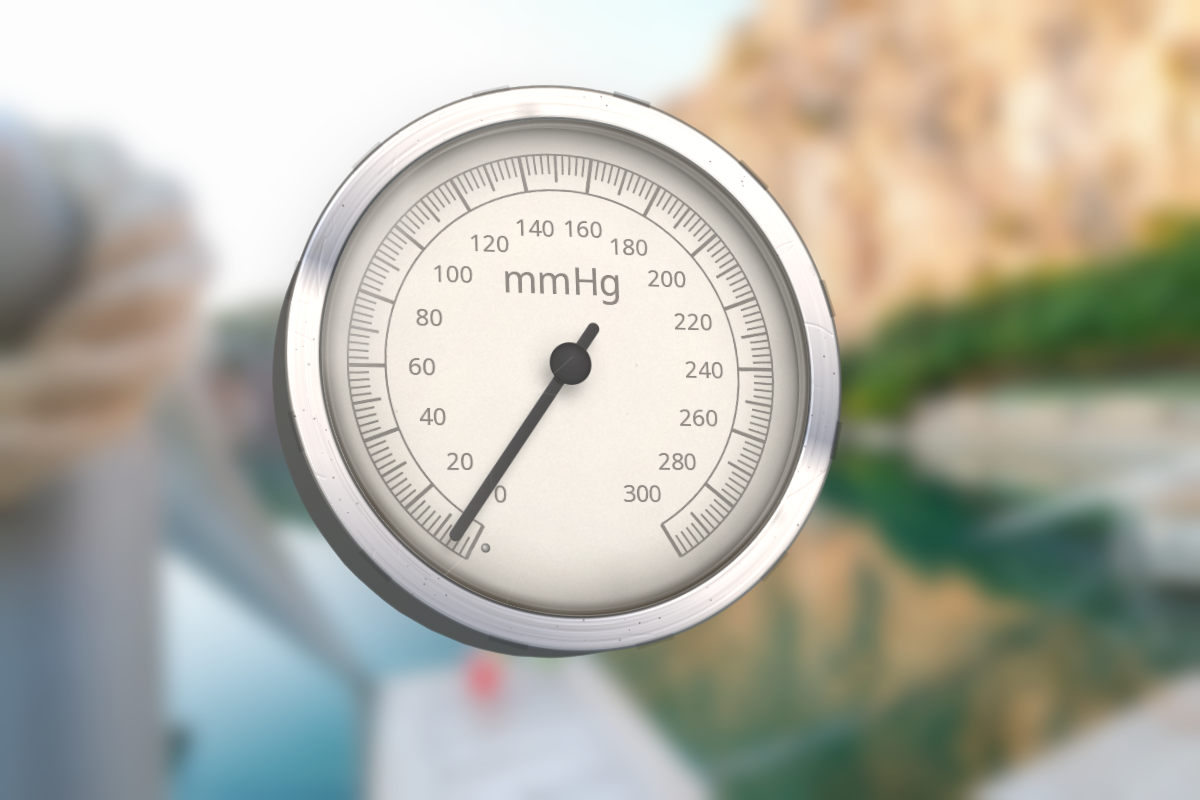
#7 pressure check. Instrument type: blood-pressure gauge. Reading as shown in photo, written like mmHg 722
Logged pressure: mmHg 6
